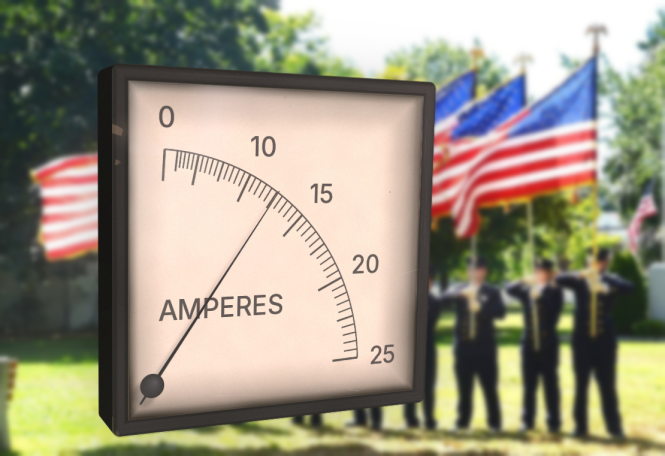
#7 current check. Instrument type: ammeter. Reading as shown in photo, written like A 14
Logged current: A 12.5
